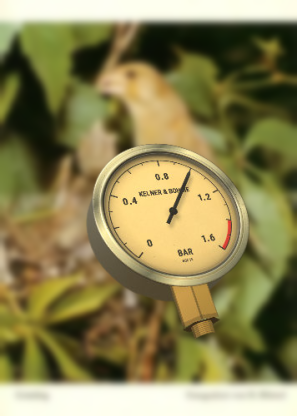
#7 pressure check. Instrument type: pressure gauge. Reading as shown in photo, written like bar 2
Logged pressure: bar 1
